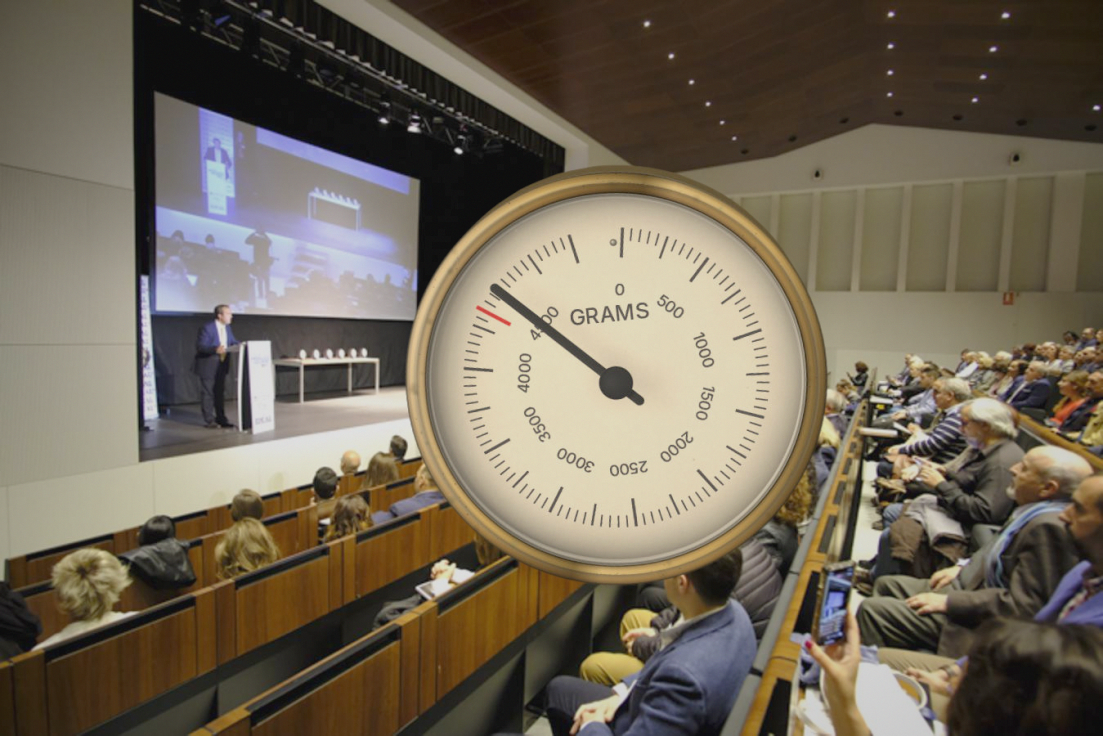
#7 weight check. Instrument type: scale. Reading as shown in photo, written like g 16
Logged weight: g 4500
